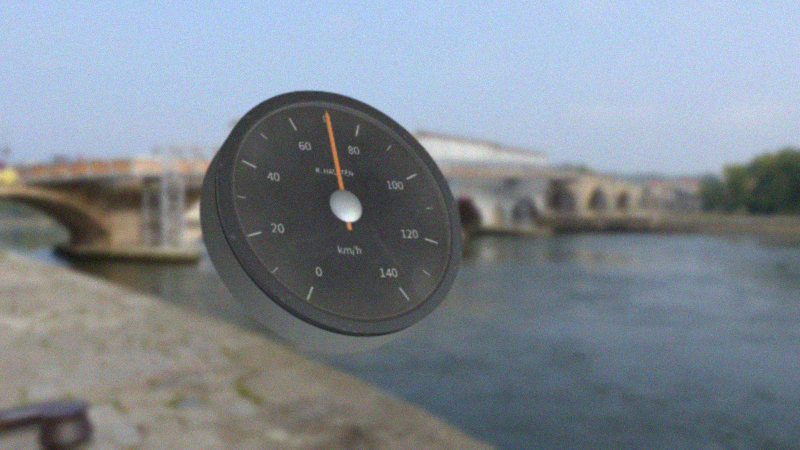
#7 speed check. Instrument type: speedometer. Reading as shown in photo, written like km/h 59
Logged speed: km/h 70
